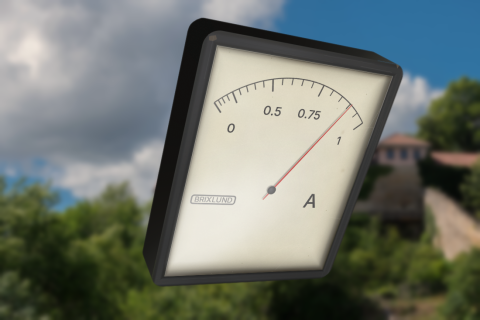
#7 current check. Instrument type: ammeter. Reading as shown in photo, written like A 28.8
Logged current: A 0.9
